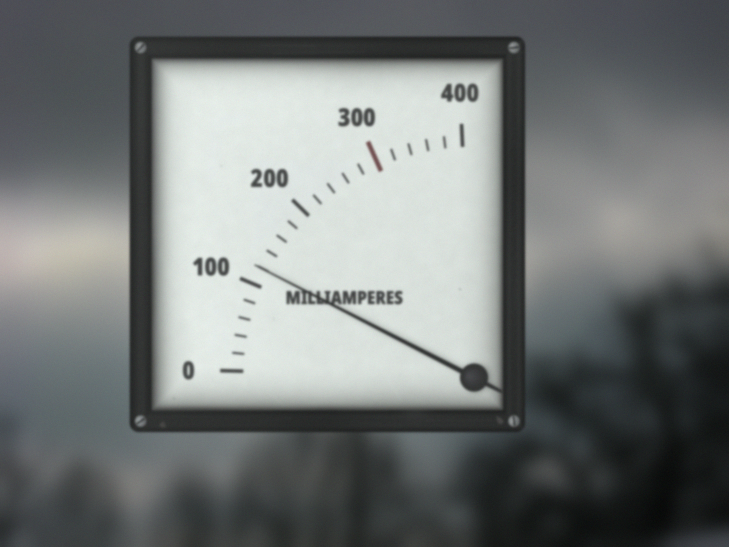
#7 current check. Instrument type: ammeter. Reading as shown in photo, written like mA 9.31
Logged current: mA 120
